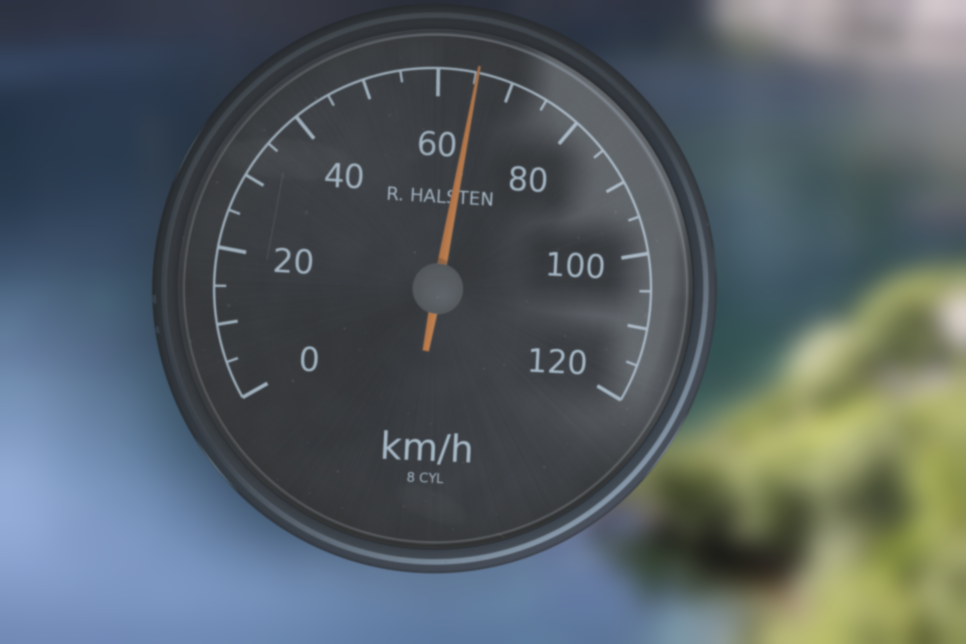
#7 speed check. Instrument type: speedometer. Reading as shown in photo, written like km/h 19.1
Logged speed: km/h 65
